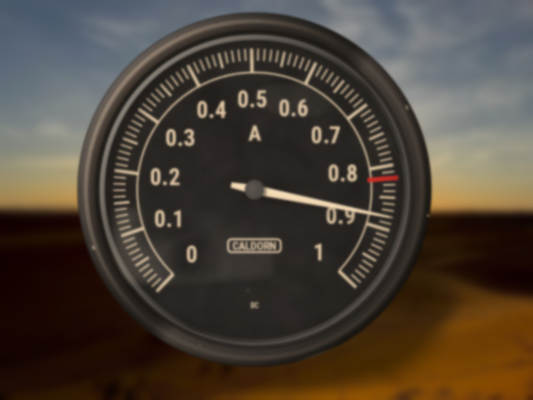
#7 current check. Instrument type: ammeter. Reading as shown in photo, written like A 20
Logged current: A 0.88
